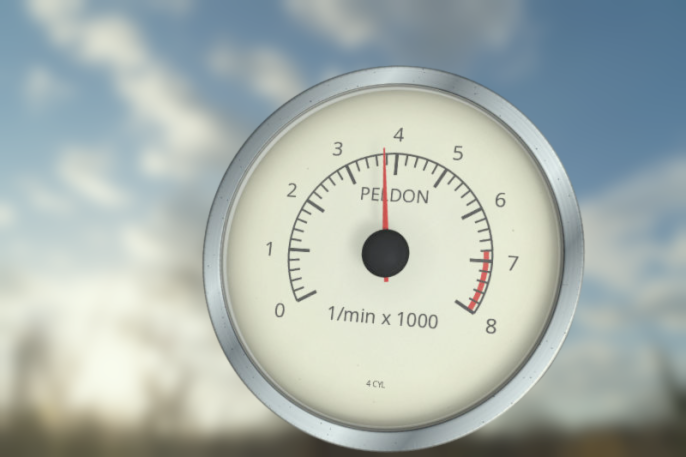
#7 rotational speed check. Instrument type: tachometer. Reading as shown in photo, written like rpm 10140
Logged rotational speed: rpm 3800
